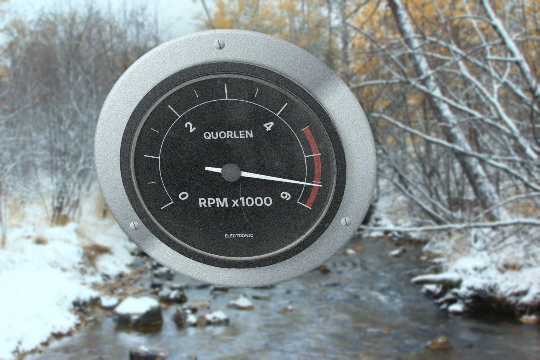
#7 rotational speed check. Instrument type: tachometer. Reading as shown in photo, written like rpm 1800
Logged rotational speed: rpm 5500
